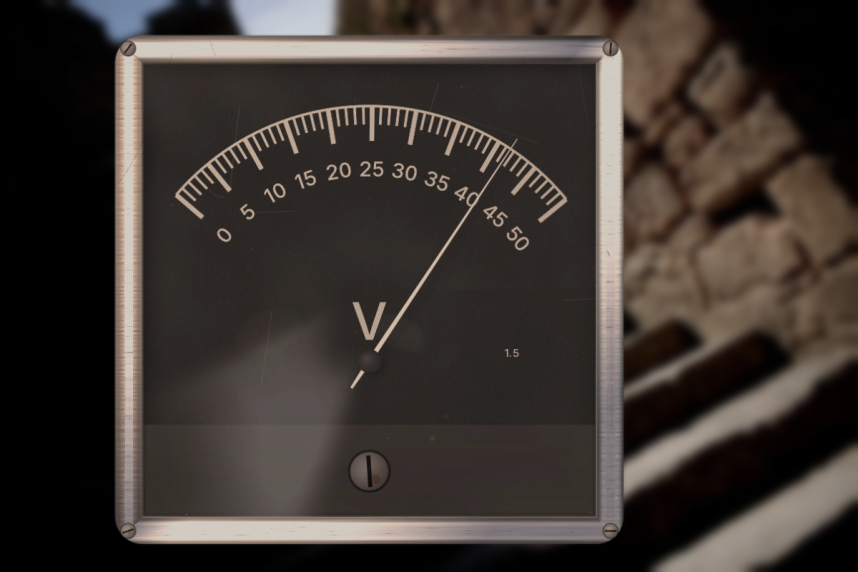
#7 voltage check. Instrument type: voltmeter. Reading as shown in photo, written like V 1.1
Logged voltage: V 41.5
